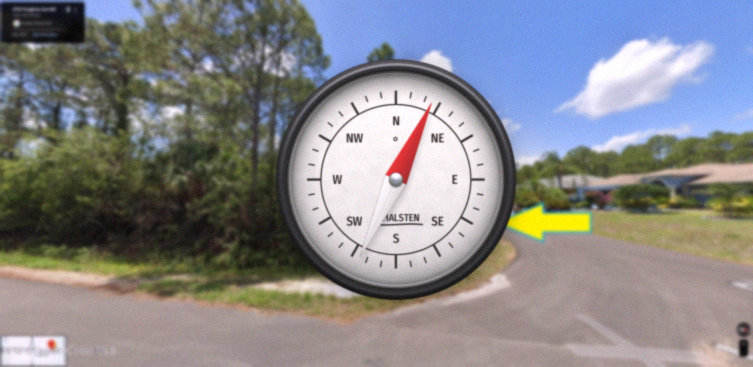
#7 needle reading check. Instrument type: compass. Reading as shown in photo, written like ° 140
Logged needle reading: ° 25
